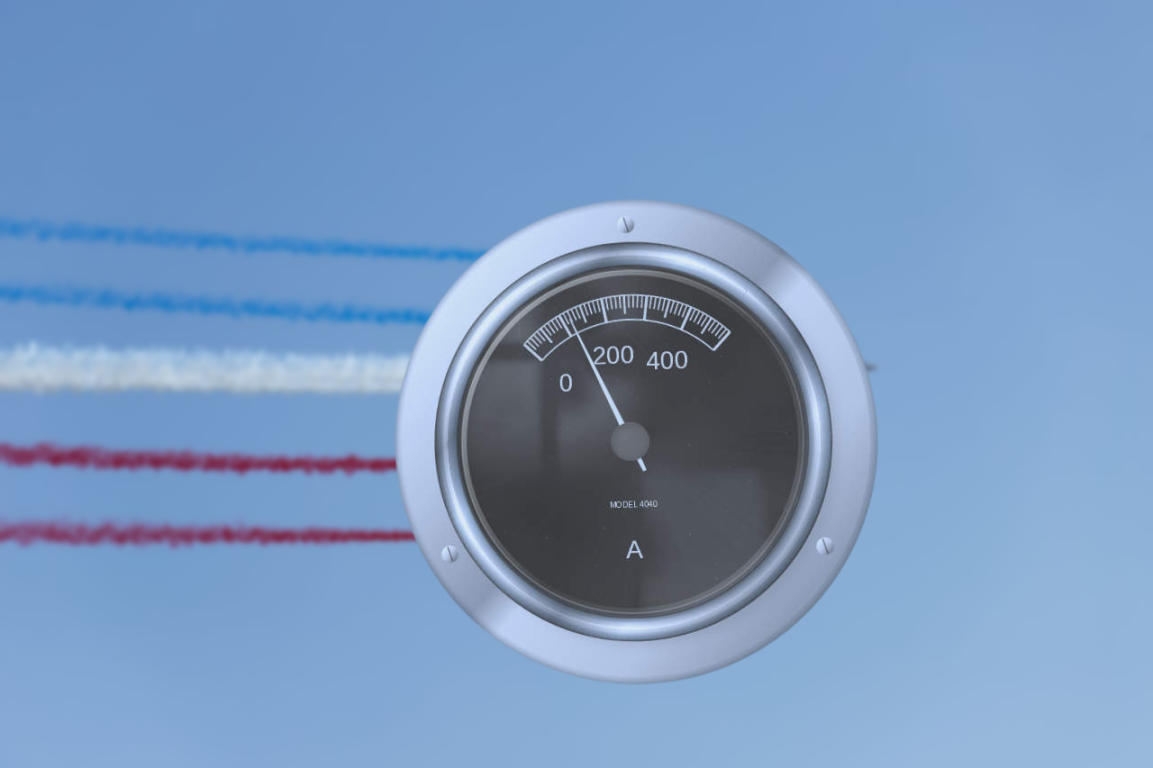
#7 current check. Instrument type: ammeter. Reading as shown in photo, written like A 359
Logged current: A 120
